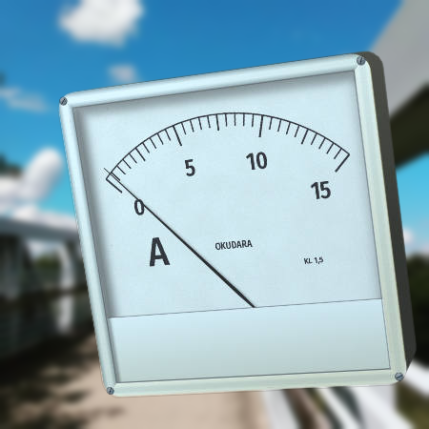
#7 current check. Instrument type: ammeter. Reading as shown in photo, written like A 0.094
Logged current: A 0.5
